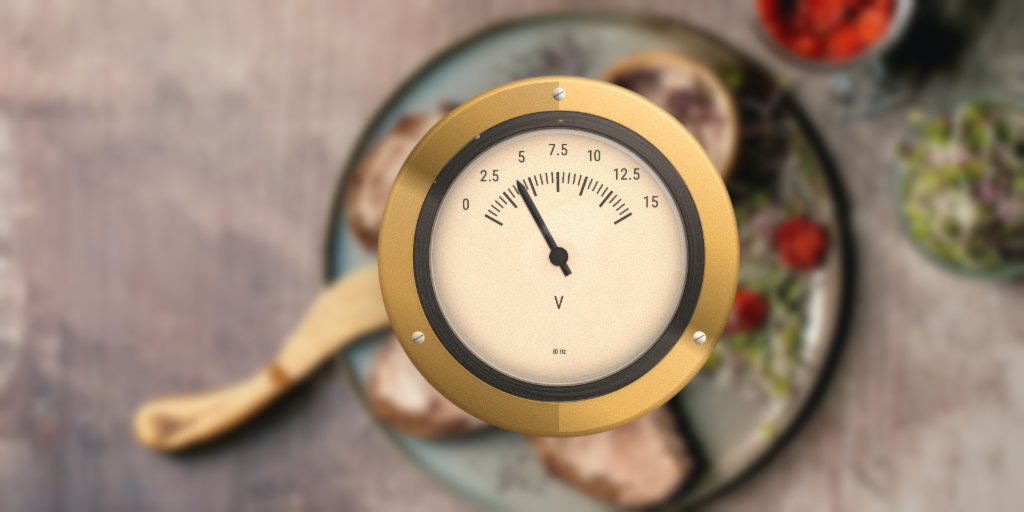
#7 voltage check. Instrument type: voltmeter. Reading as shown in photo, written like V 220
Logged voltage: V 4
